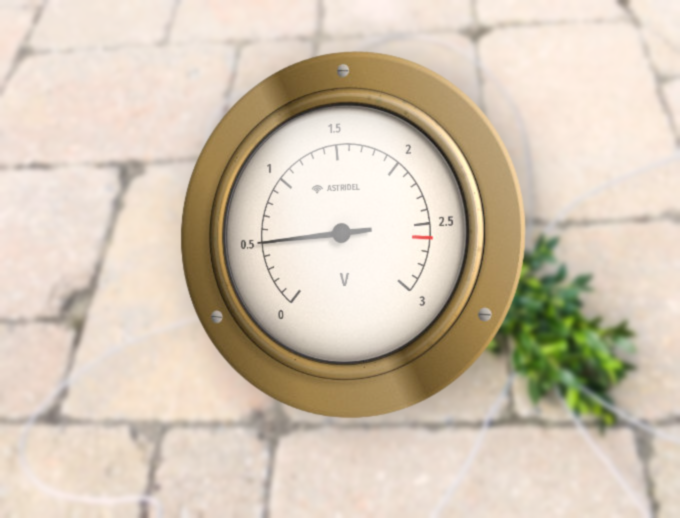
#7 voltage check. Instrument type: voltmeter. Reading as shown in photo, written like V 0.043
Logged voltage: V 0.5
